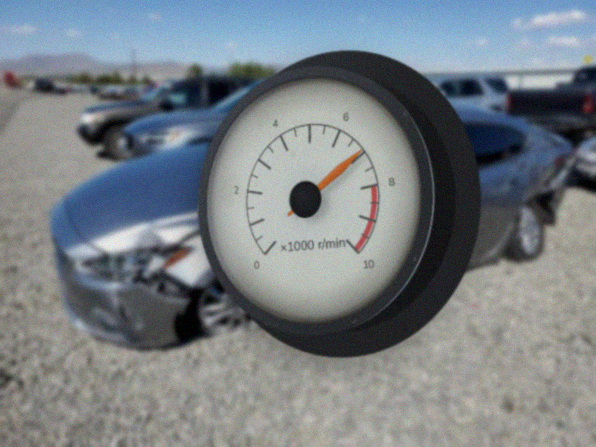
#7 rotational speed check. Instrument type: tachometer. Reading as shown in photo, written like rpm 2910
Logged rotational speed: rpm 7000
